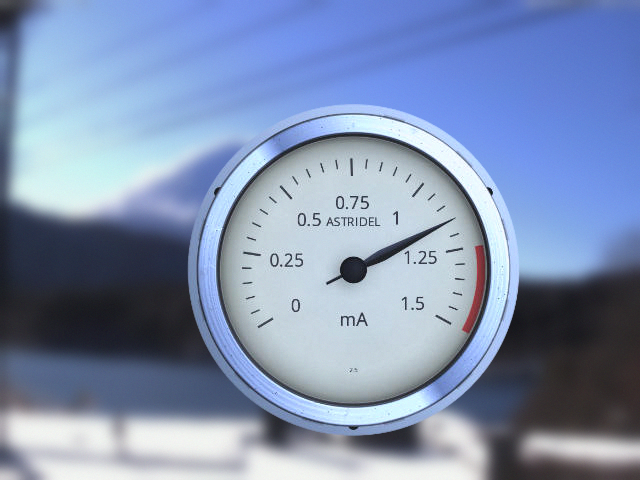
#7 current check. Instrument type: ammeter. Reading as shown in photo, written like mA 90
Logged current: mA 1.15
